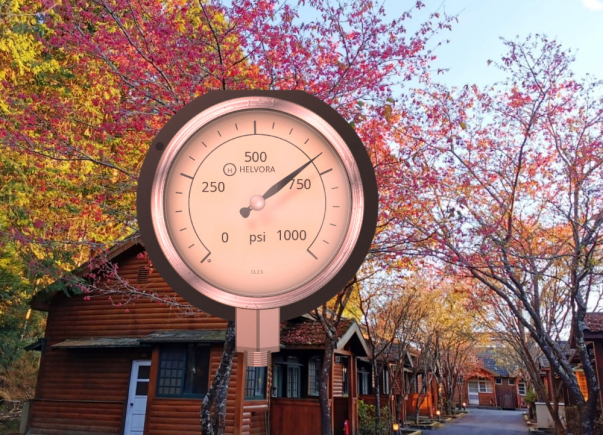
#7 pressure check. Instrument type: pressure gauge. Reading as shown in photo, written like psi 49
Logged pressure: psi 700
